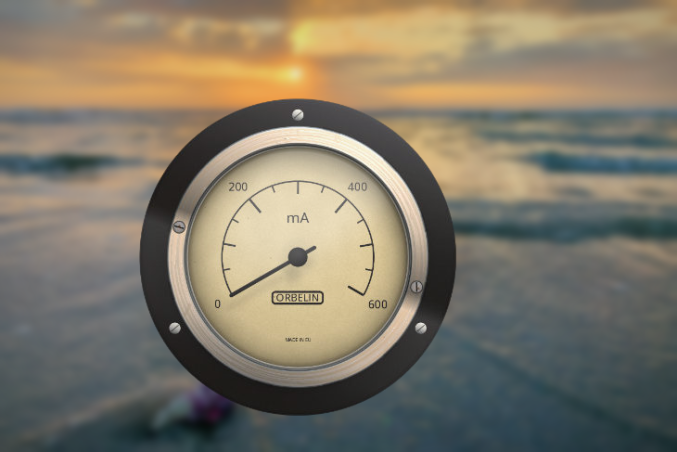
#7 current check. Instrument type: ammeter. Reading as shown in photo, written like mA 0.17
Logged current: mA 0
